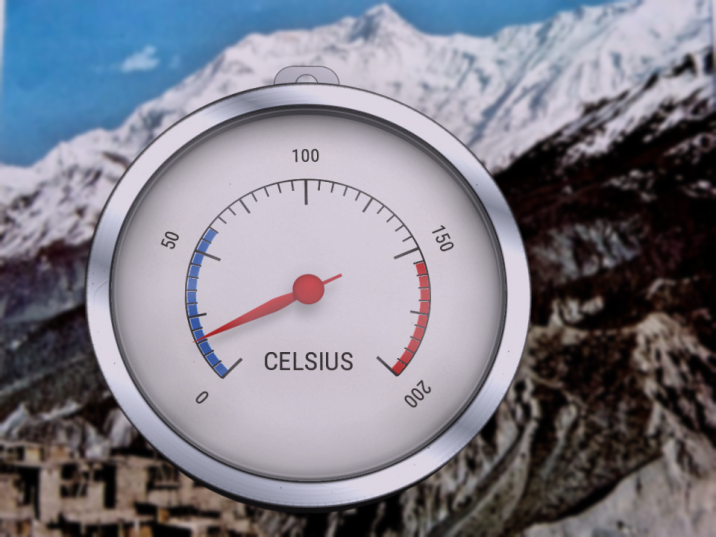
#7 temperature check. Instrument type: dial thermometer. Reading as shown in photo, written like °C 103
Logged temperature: °C 15
